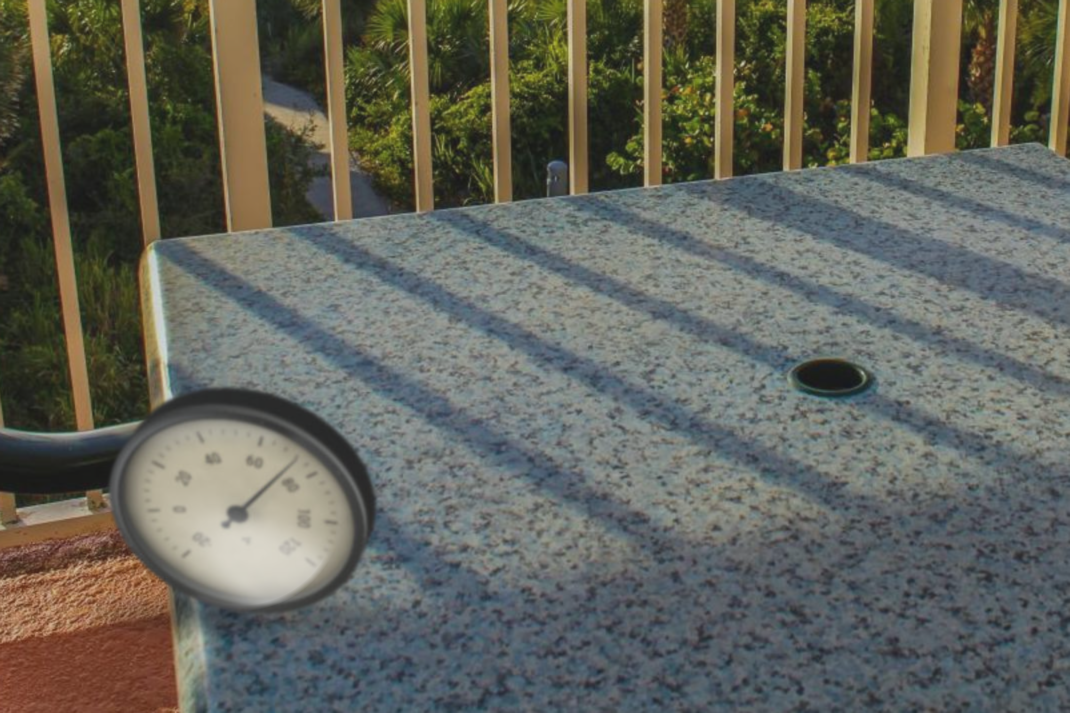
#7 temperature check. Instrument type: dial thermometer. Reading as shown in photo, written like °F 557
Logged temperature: °F 72
